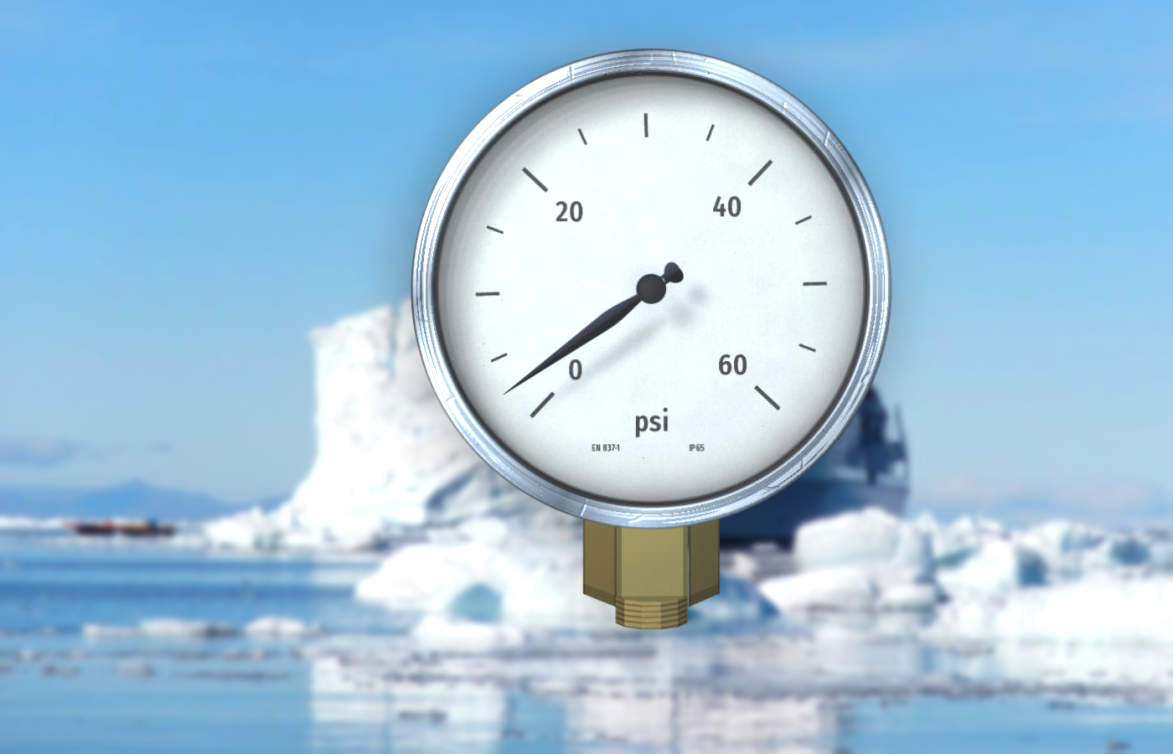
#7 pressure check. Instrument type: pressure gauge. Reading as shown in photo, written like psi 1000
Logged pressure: psi 2.5
